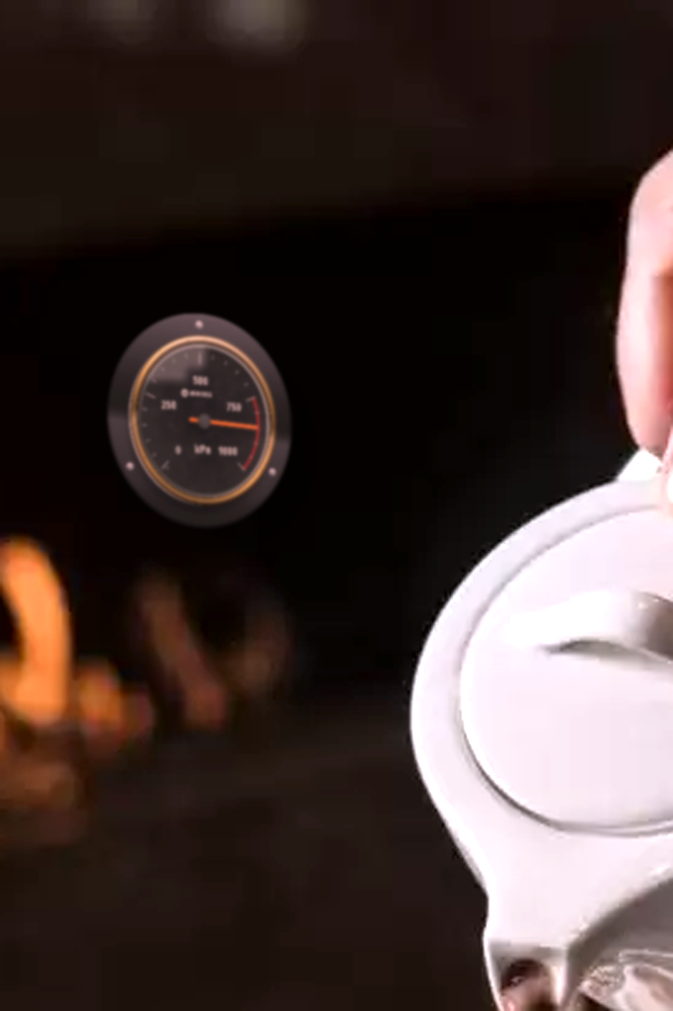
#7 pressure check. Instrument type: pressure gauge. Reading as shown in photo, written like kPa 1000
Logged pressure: kPa 850
